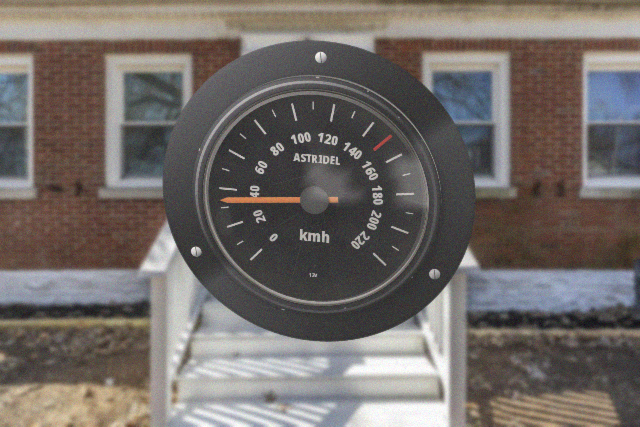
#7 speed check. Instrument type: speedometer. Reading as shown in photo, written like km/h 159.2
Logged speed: km/h 35
